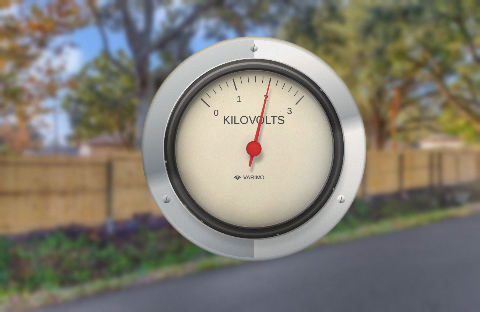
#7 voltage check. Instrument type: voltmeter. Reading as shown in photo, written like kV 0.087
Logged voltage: kV 2
